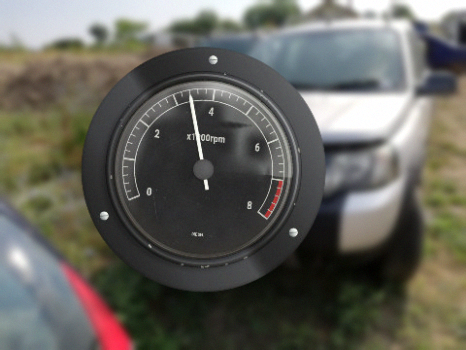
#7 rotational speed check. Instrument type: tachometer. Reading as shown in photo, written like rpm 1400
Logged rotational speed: rpm 3400
